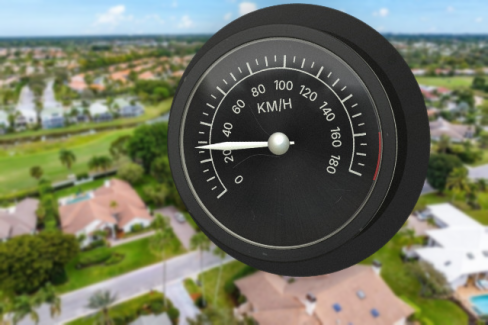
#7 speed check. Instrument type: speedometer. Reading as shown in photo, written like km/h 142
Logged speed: km/h 27.5
